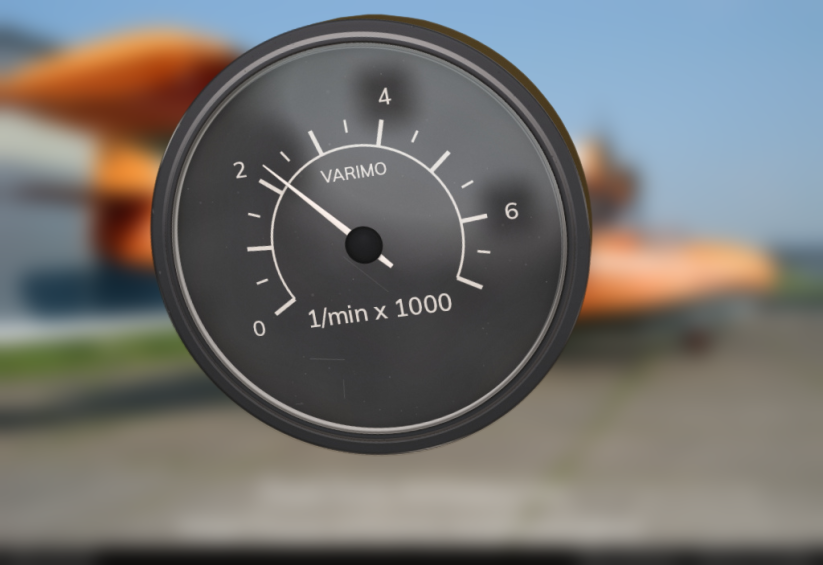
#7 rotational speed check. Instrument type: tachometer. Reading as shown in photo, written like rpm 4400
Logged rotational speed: rpm 2250
